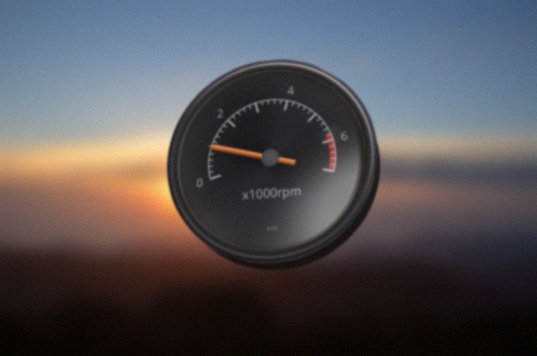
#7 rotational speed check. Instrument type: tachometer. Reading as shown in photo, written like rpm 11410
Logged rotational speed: rpm 1000
